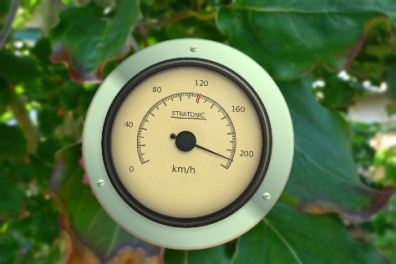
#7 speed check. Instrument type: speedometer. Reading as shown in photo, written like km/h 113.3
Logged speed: km/h 210
